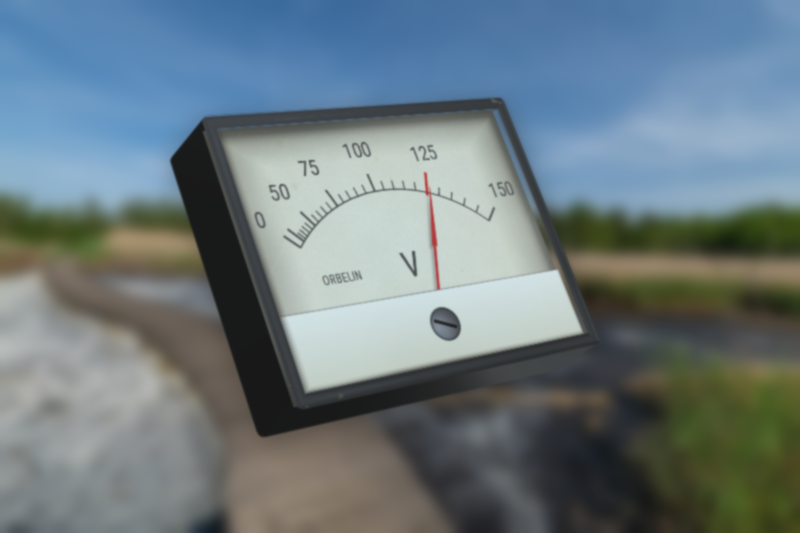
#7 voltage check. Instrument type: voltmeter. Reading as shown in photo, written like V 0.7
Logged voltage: V 125
